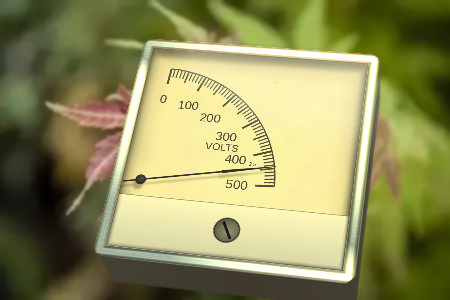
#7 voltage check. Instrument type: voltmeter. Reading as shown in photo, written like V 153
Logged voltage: V 450
